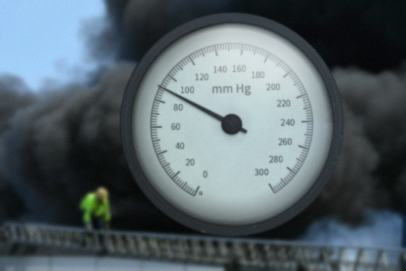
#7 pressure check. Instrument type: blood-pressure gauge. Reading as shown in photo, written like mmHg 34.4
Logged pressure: mmHg 90
